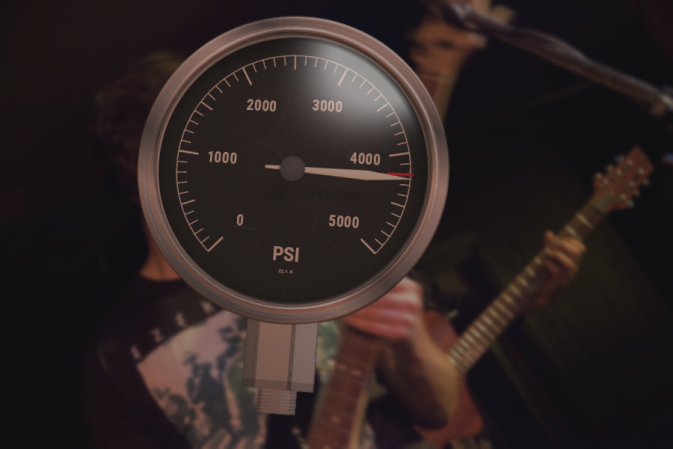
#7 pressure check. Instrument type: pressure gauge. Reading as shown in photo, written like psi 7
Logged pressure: psi 4250
